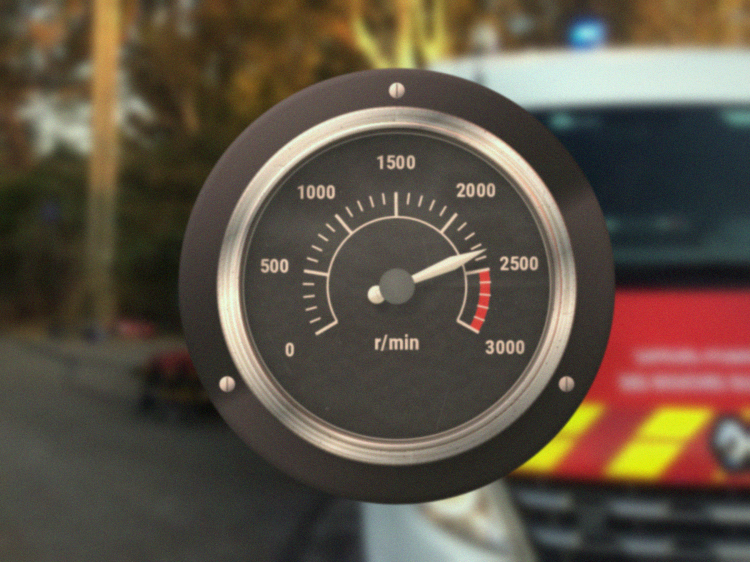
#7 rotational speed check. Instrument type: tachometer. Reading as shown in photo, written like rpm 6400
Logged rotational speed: rpm 2350
